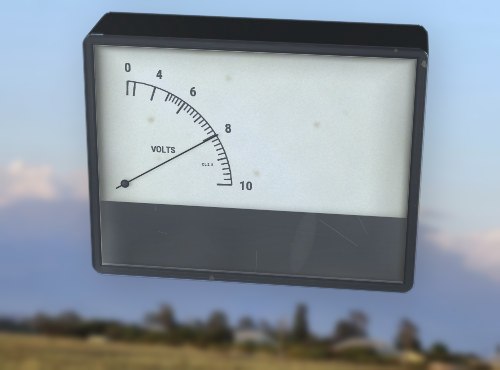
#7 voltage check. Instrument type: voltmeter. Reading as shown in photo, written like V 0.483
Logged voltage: V 8
